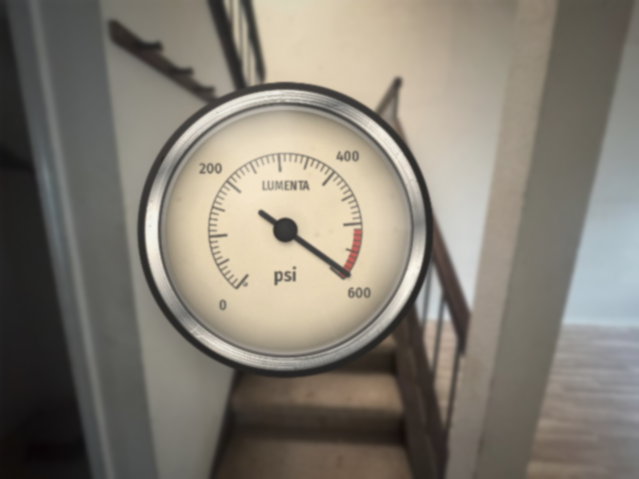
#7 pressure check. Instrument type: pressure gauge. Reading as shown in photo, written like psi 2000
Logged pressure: psi 590
